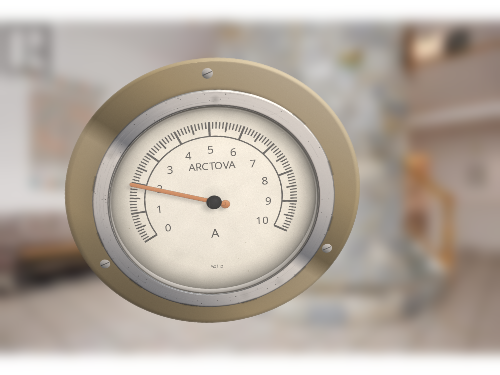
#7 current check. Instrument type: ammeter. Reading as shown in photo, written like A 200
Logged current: A 2
